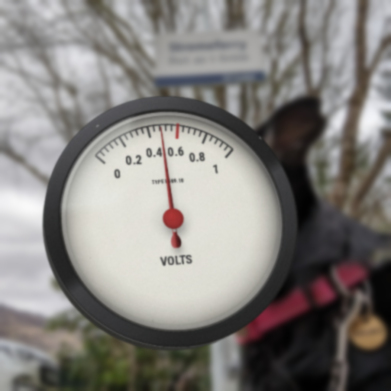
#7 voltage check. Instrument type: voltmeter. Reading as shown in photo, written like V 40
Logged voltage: V 0.48
